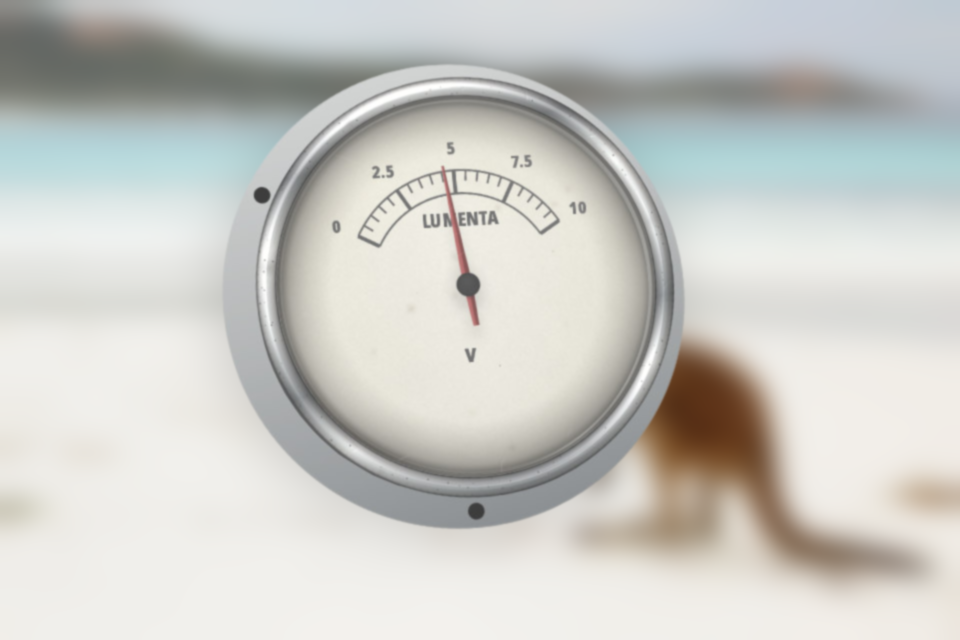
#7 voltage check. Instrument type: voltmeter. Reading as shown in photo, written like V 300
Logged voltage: V 4.5
